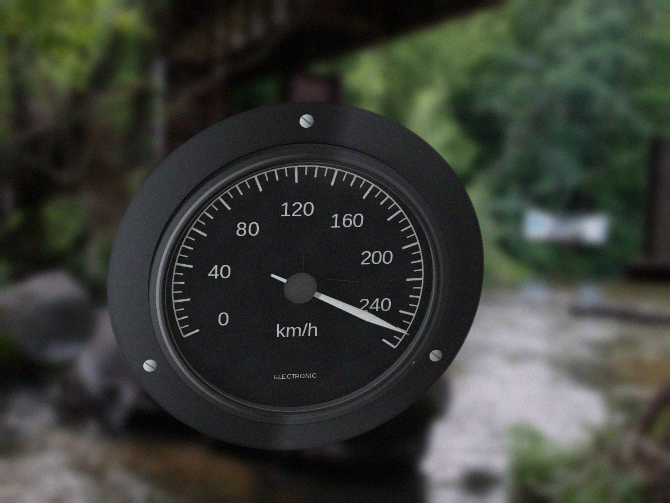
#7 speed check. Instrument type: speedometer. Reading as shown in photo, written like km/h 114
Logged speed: km/h 250
